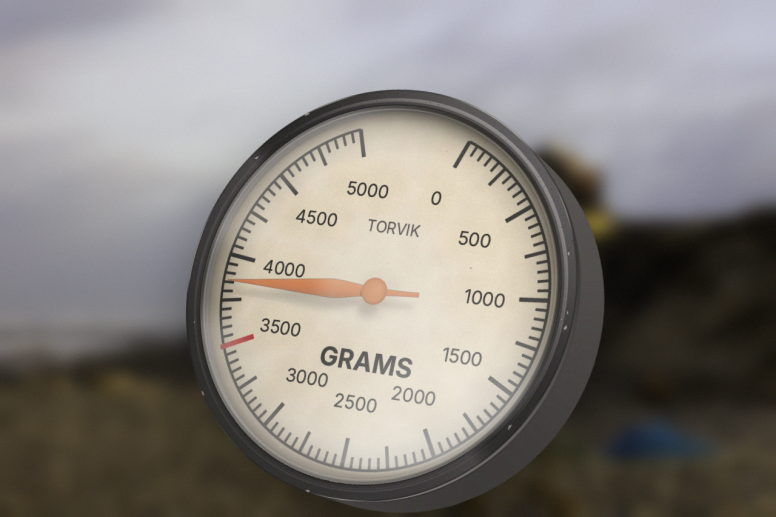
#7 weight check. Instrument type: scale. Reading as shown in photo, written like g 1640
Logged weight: g 3850
